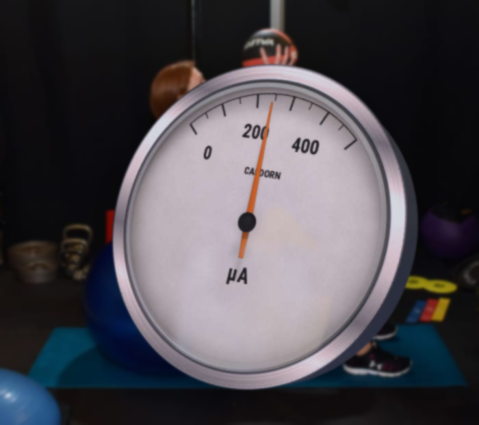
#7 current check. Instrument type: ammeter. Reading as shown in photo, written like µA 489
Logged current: µA 250
